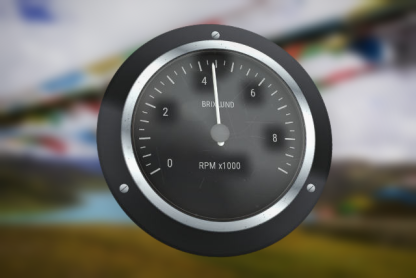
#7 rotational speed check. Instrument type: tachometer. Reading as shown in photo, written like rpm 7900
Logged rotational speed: rpm 4375
